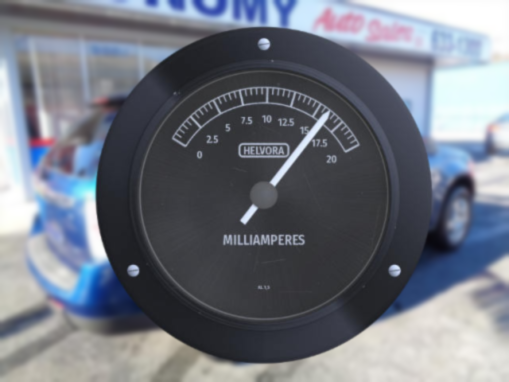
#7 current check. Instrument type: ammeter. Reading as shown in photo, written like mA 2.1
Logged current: mA 16
